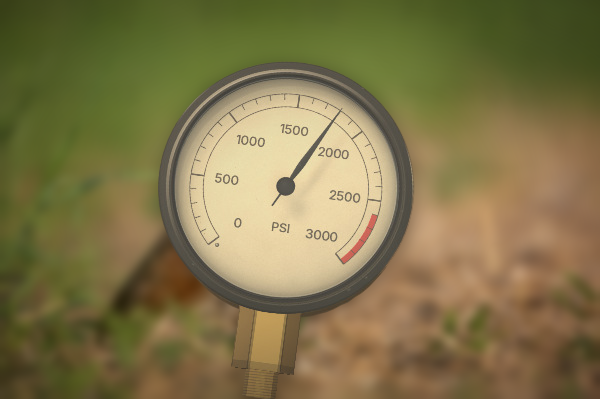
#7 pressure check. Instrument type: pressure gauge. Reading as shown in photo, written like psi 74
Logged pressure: psi 1800
